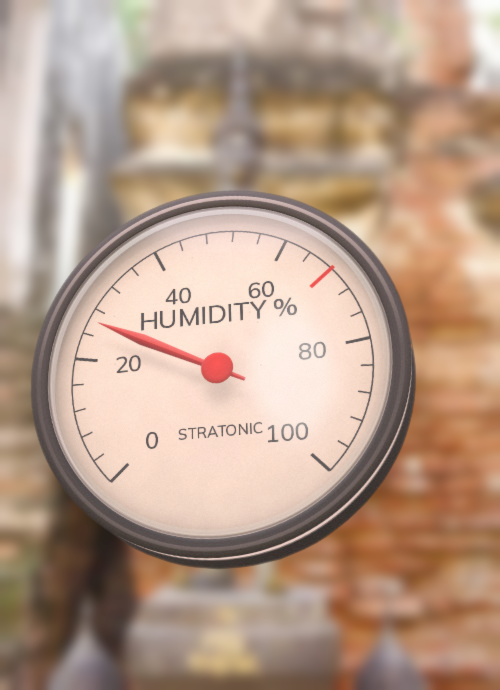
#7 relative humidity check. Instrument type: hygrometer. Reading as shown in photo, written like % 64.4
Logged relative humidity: % 26
